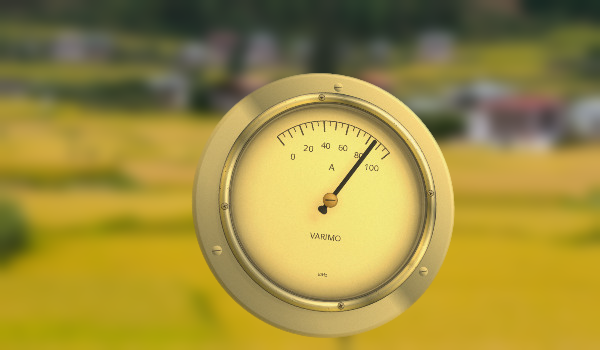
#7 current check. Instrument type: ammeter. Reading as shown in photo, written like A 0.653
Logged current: A 85
